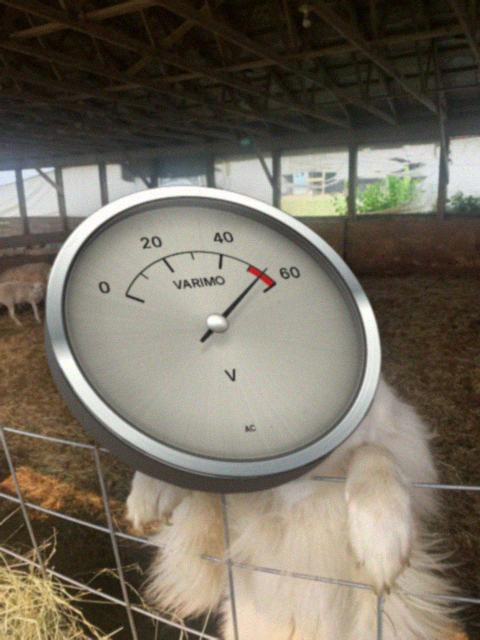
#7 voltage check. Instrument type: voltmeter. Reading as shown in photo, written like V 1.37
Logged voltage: V 55
